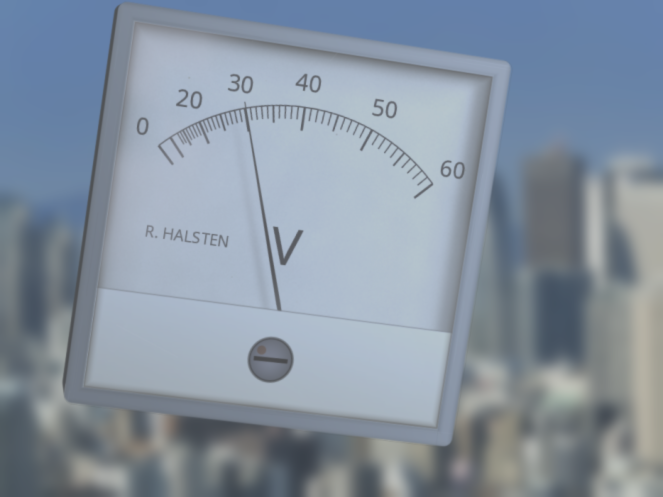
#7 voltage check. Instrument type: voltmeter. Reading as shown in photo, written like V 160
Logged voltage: V 30
